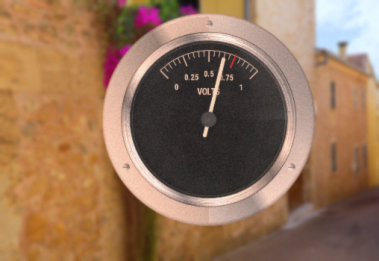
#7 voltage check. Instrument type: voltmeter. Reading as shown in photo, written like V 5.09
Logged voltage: V 0.65
